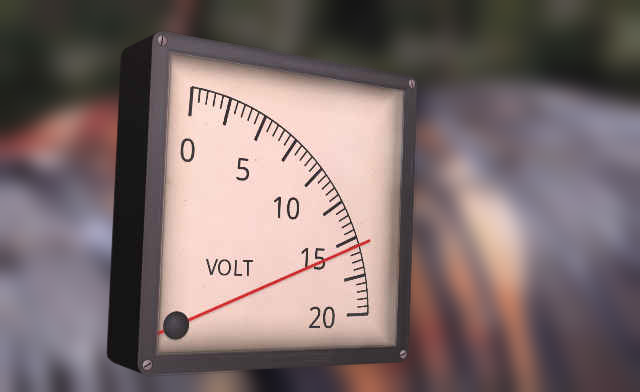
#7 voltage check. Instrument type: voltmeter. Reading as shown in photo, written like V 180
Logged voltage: V 15.5
